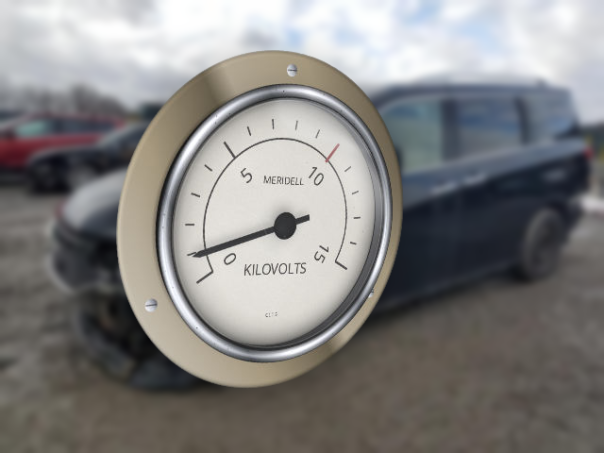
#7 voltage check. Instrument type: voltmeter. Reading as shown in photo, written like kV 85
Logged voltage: kV 1
